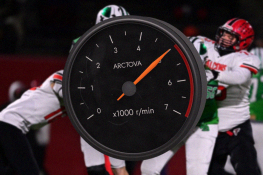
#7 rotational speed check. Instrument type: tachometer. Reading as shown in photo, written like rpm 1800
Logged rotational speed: rpm 5000
